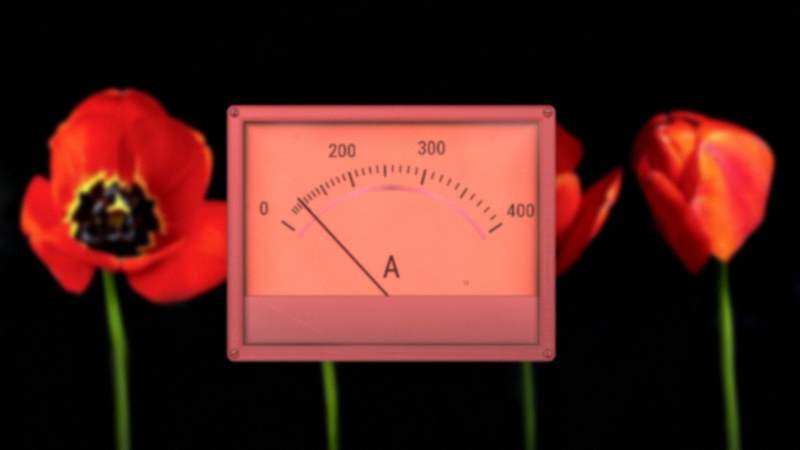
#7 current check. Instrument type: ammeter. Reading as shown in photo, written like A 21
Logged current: A 100
